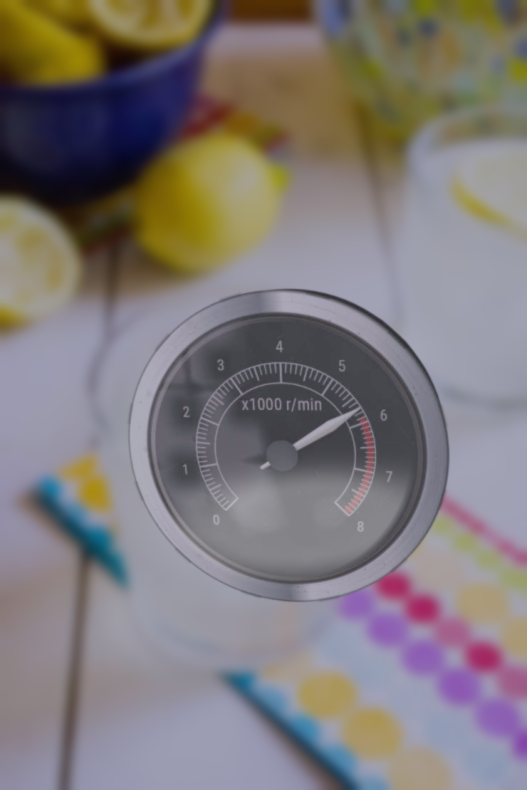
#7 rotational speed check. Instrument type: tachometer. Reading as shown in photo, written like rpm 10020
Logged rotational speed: rpm 5700
